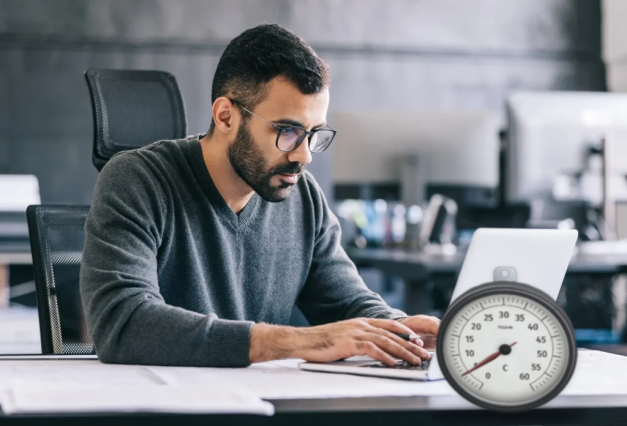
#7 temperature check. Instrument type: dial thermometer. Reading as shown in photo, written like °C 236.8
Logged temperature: °C 5
